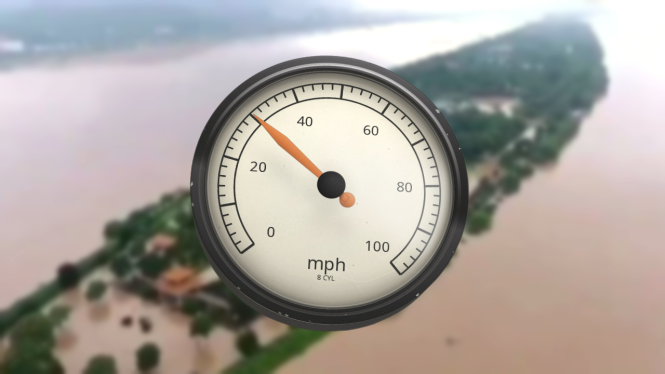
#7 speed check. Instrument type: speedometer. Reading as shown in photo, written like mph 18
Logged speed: mph 30
